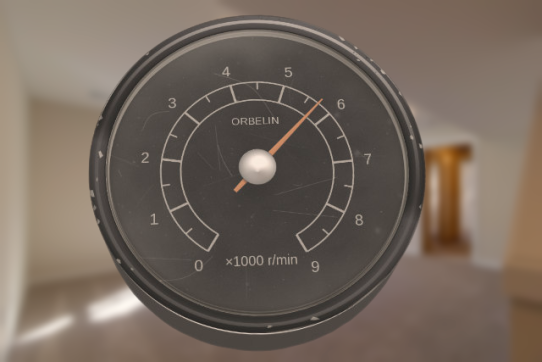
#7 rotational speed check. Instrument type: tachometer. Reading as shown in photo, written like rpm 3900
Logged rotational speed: rpm 5750
